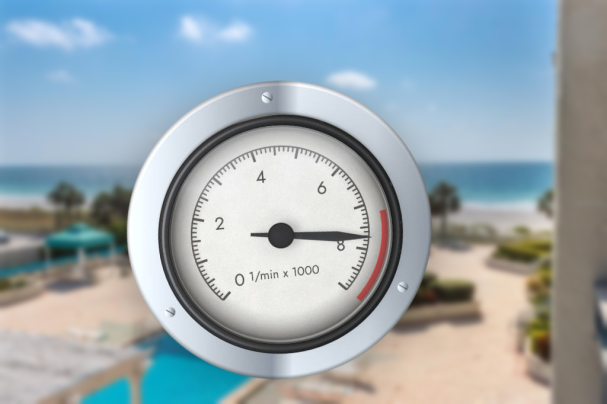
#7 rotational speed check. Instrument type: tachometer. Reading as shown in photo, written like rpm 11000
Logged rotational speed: rpm 7700
